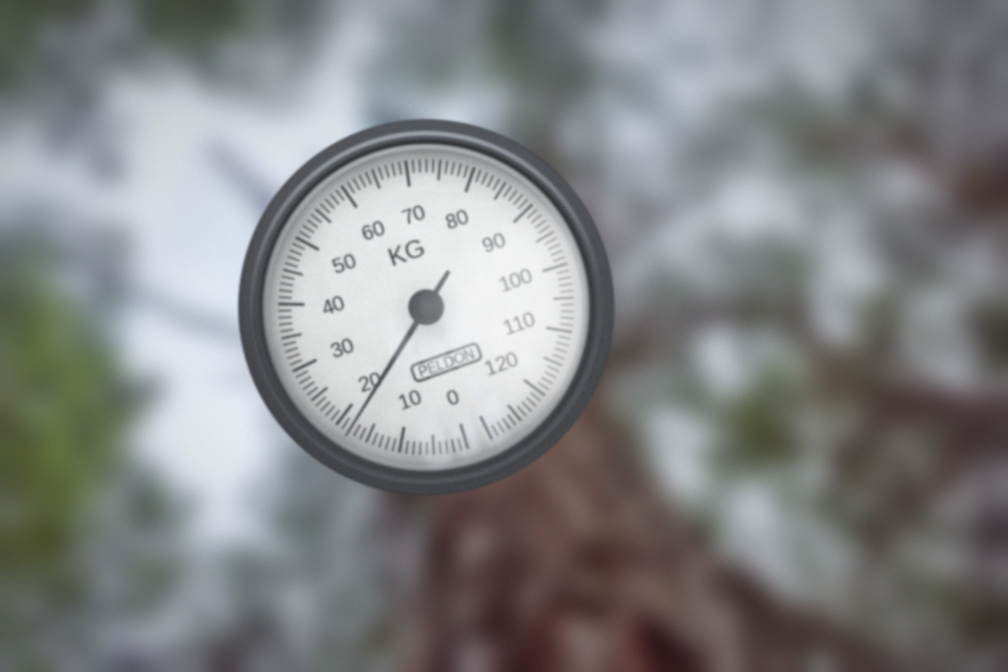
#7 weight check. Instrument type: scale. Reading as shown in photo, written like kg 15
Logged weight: kg 18
